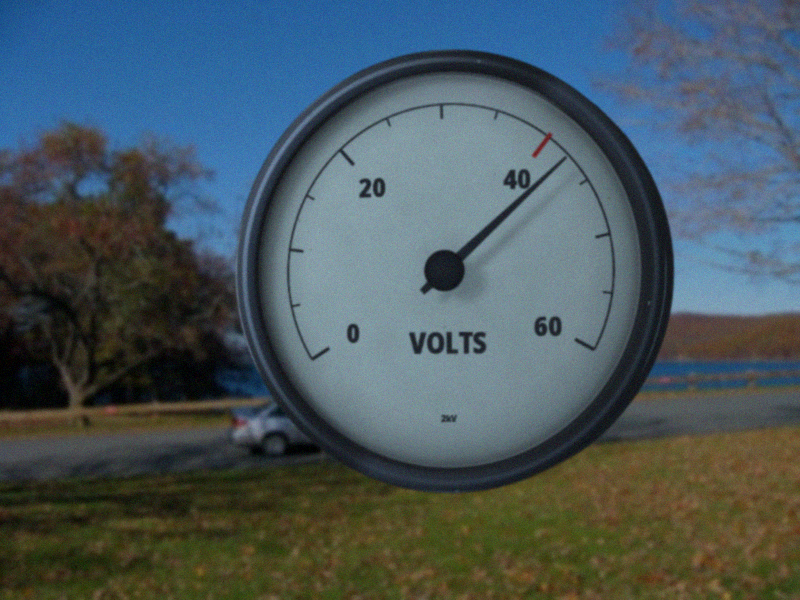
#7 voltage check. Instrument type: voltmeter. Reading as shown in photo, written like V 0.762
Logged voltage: V 42.5
